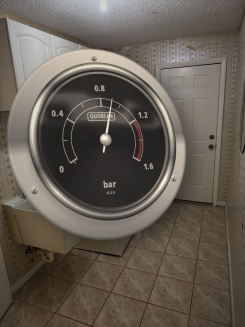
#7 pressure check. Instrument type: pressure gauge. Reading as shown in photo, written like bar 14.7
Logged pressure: bar 0.9
